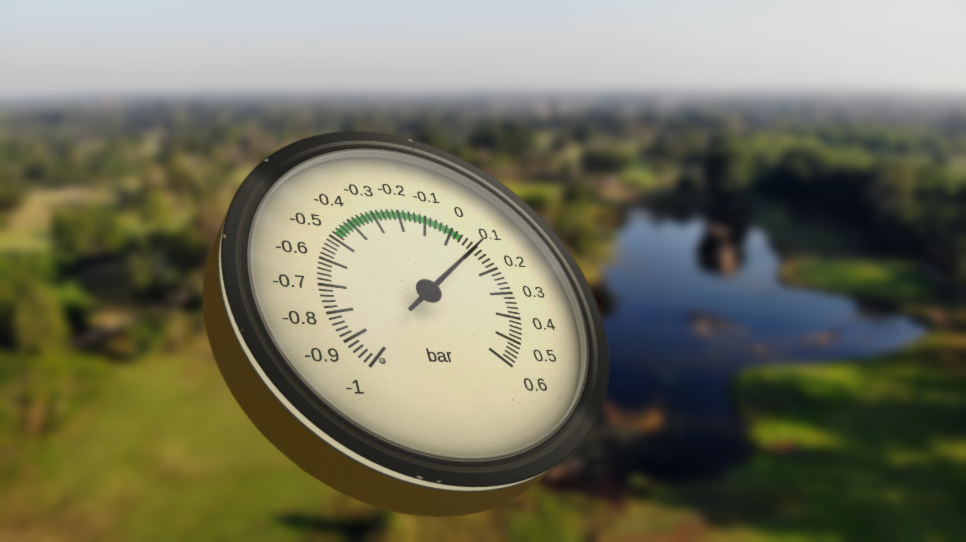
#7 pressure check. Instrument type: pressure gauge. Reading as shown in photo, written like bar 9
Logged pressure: bar 0.1
